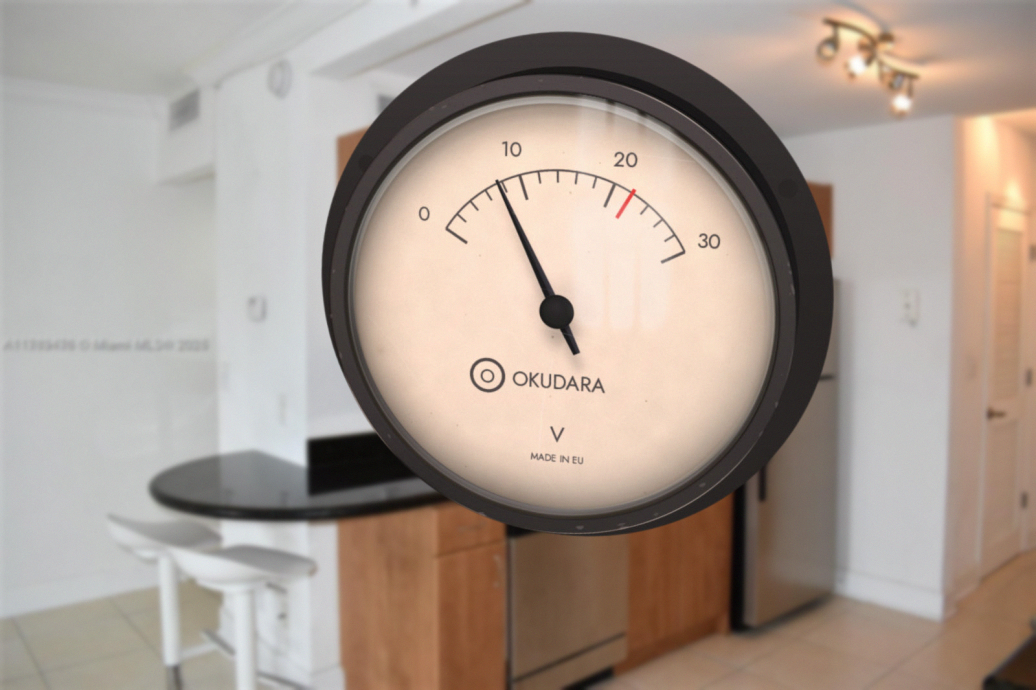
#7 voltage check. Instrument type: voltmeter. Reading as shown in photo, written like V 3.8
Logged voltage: V 8
